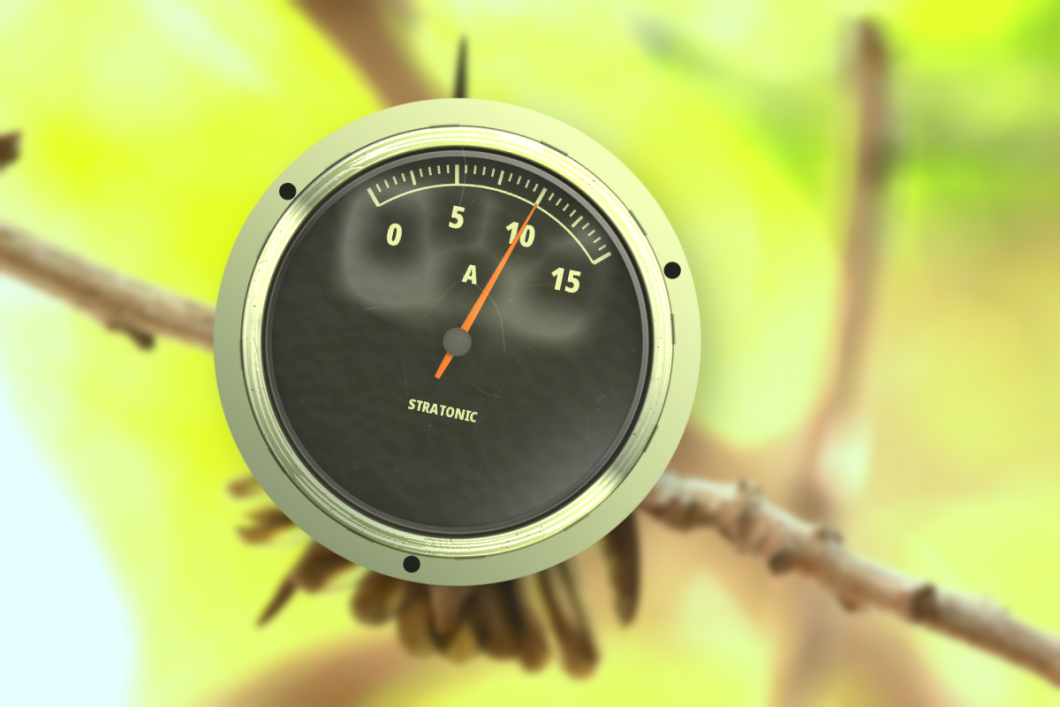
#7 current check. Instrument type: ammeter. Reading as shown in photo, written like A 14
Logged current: A 10
